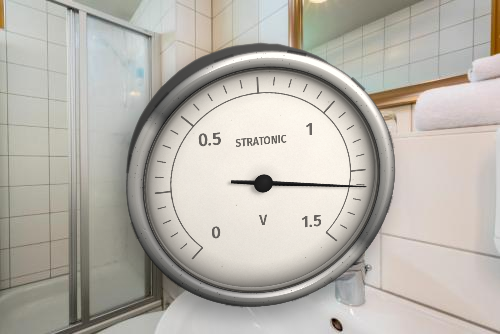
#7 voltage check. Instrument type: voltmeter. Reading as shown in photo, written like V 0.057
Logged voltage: V 1.3
